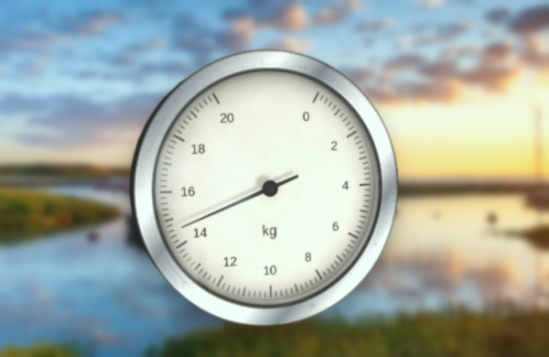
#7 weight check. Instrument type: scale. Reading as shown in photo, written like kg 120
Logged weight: kg 14.6
